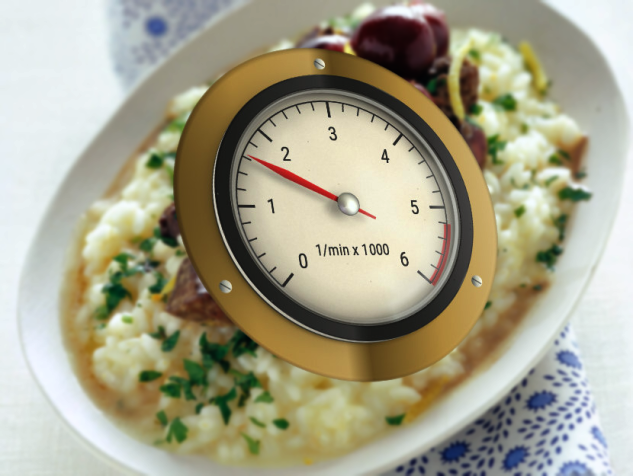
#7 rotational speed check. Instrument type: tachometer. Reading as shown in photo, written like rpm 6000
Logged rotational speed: rpm 1600
